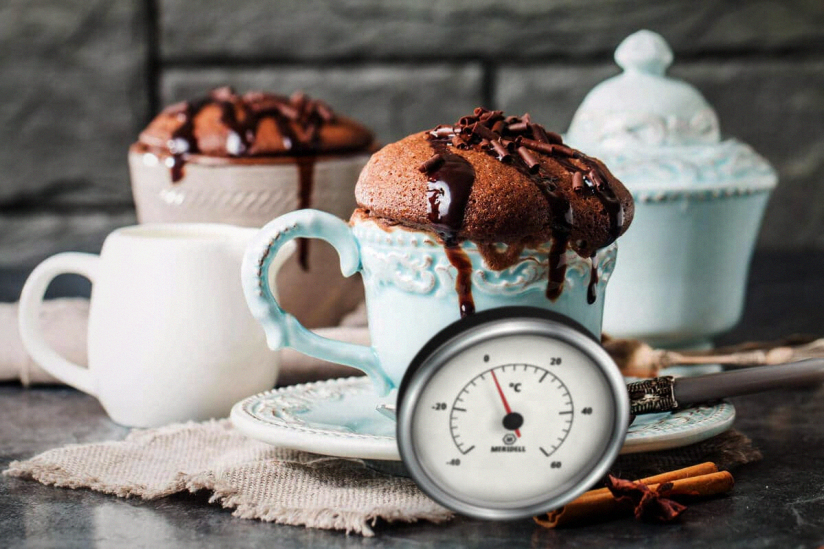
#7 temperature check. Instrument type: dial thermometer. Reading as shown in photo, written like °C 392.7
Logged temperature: °C 0
